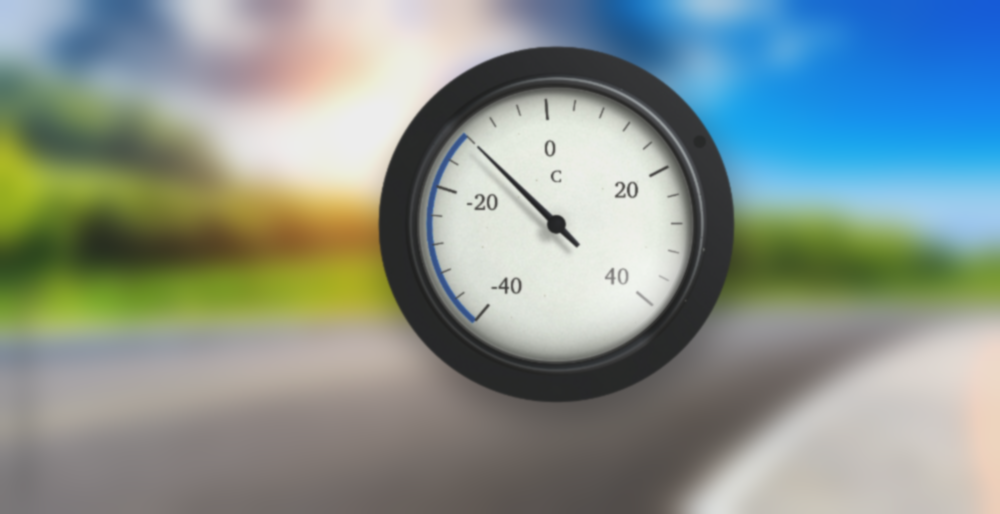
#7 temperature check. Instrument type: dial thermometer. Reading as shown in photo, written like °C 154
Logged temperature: °C -12
